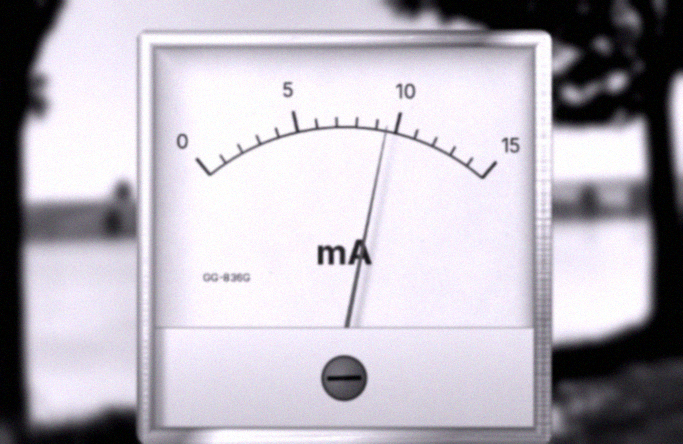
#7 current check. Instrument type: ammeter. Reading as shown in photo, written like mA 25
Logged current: mA 9.5
